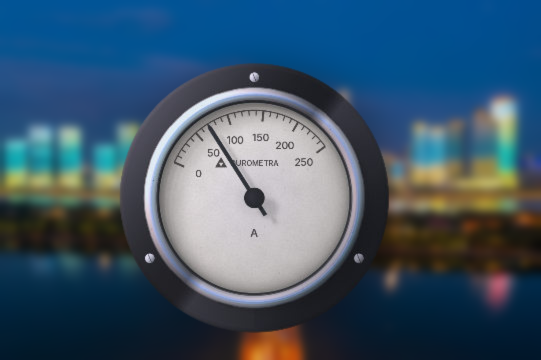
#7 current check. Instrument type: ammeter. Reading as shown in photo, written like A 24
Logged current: A 70
